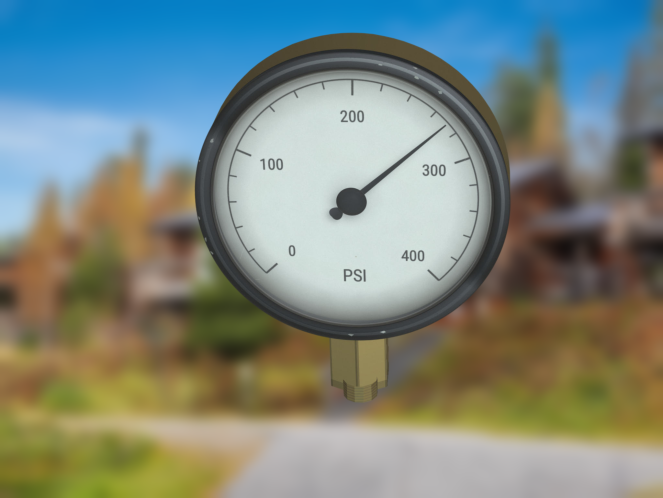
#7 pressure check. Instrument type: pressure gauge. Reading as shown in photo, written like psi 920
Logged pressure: psi 270
